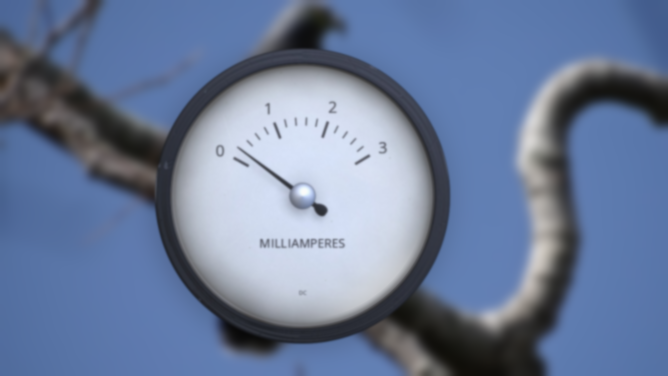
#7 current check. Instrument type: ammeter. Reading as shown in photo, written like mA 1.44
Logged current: mA 0.2
